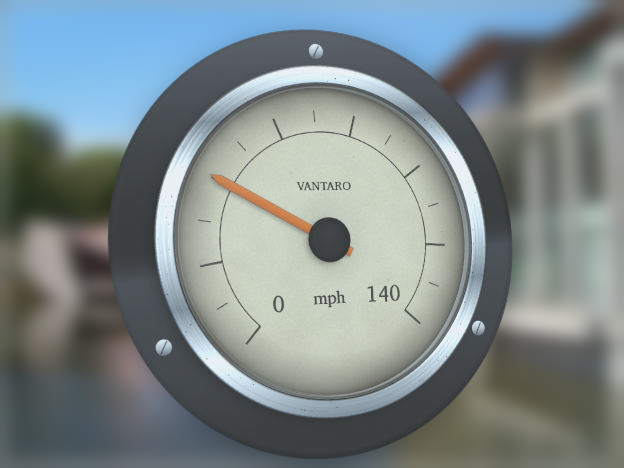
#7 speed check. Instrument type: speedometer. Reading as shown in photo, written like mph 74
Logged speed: mph 40
